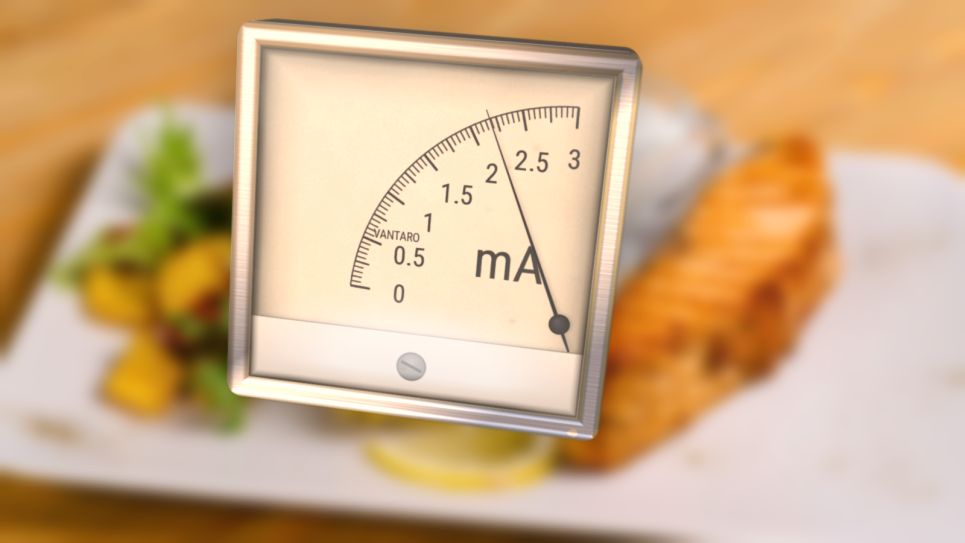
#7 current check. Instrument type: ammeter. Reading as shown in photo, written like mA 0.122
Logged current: mA 2.2
